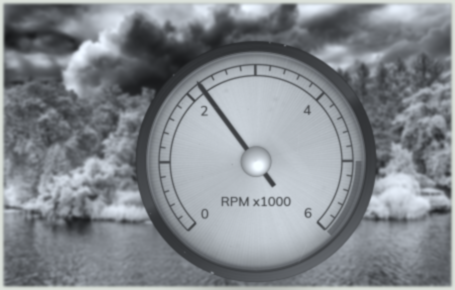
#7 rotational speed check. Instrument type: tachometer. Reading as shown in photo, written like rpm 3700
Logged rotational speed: rpm 2200
